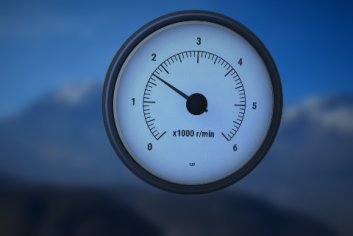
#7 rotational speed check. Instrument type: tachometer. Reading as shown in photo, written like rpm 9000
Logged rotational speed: rpm 1700
